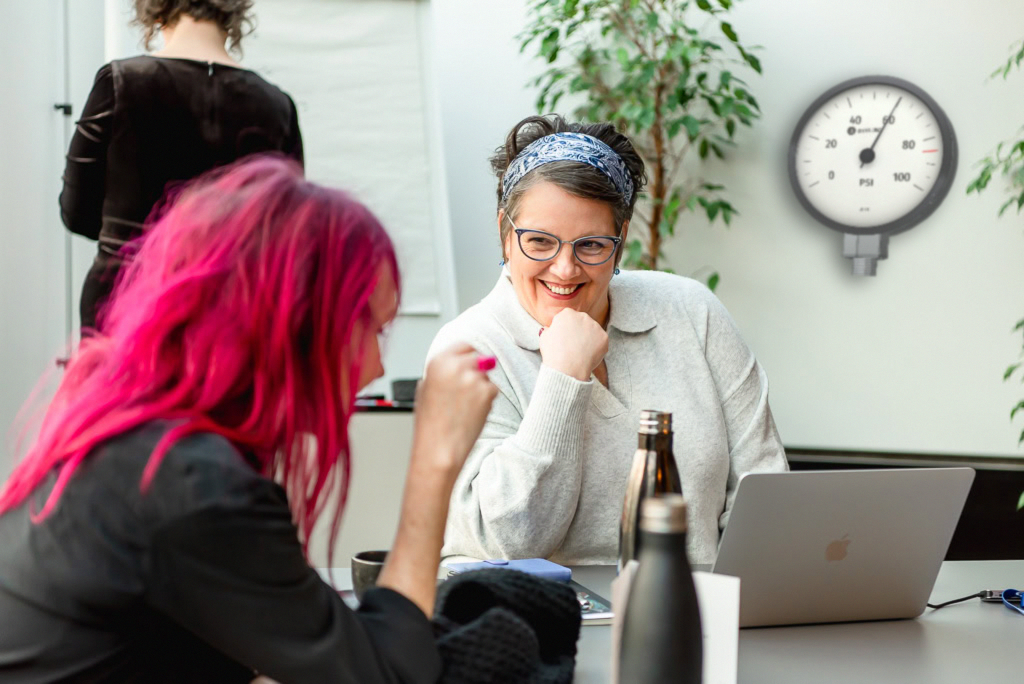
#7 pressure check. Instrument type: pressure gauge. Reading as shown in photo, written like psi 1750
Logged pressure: psi 60
